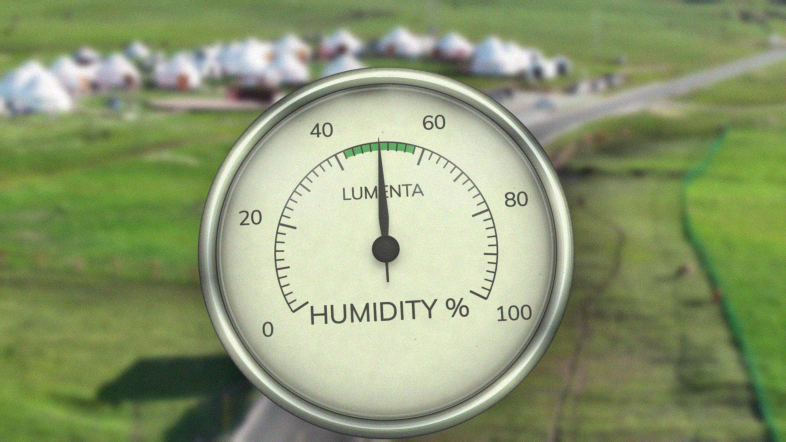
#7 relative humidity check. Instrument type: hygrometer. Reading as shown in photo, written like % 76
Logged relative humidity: % 50
